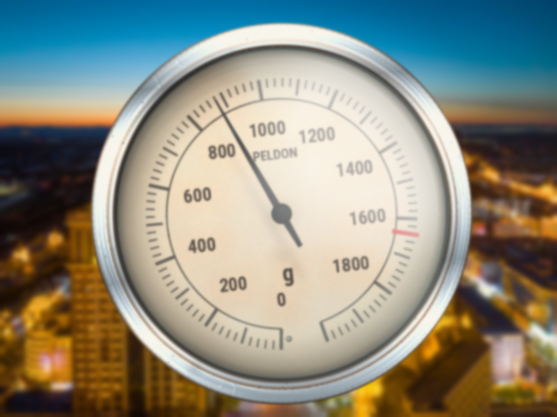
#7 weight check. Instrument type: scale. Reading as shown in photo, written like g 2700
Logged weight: g 880
